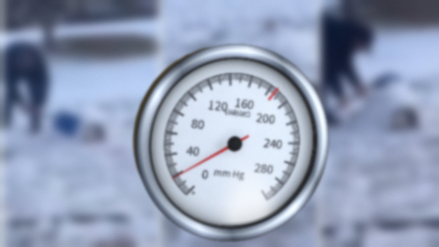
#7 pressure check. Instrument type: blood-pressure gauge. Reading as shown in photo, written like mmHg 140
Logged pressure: mmHg 20
